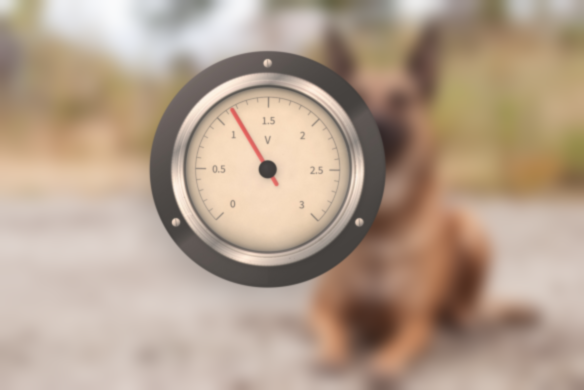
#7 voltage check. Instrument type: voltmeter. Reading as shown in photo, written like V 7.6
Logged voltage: V 1.15
